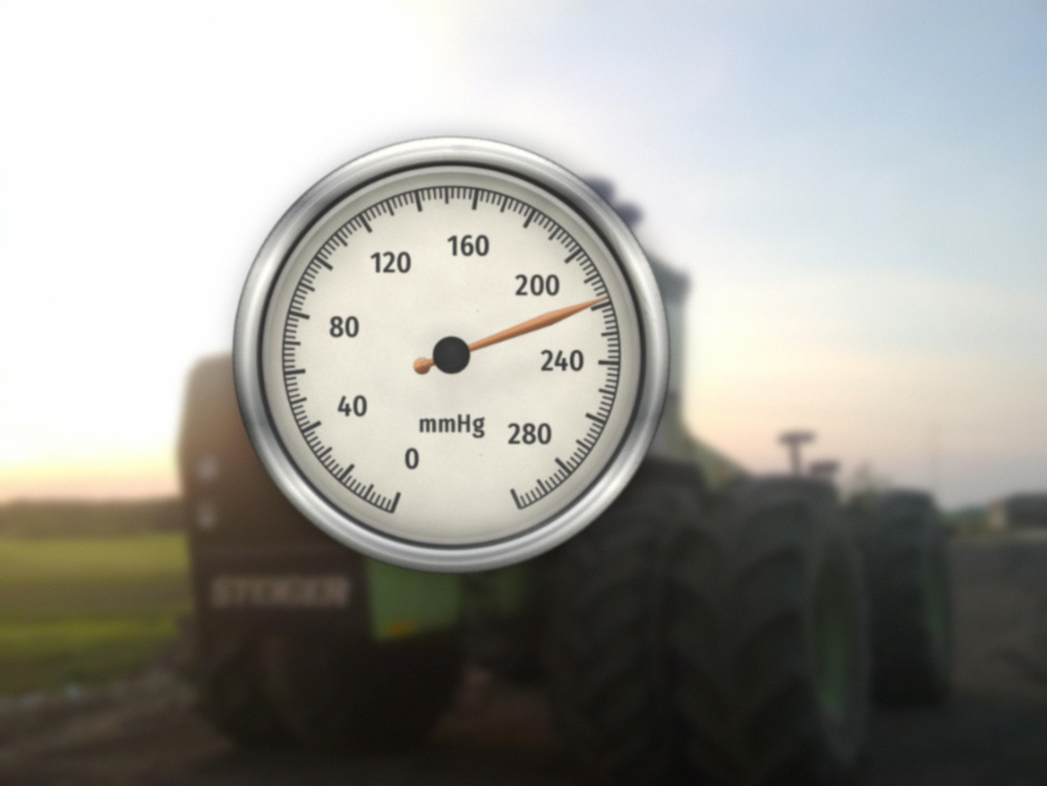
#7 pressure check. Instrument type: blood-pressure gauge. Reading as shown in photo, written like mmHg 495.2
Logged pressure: mmHg 218
